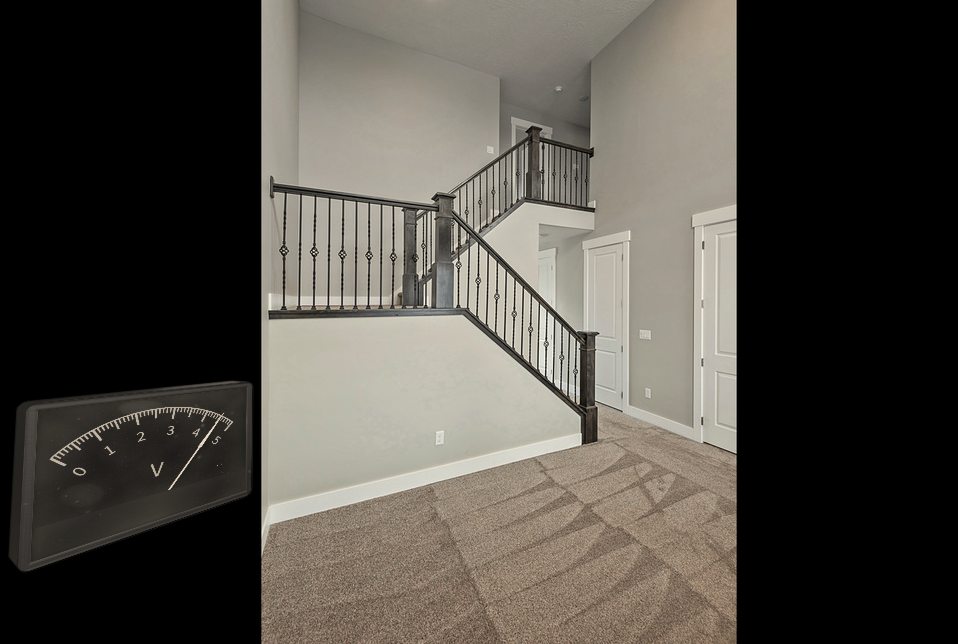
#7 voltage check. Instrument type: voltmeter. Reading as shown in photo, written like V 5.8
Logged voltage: V 4.5
